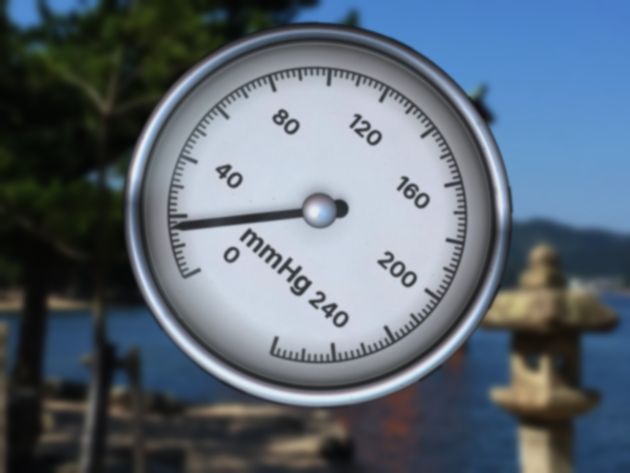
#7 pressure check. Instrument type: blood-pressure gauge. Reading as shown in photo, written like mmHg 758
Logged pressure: mmHg 16
